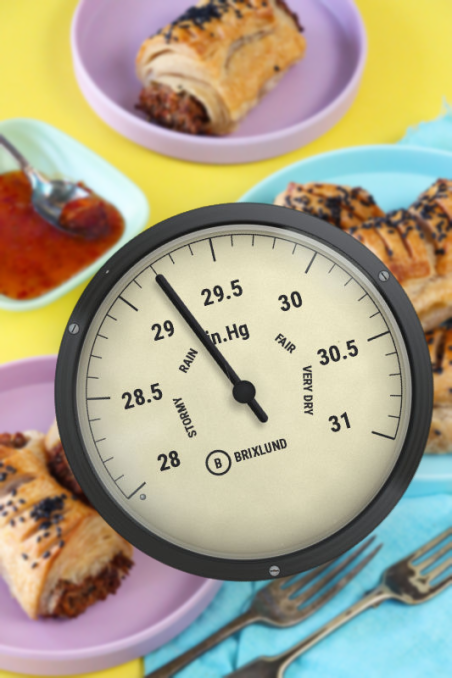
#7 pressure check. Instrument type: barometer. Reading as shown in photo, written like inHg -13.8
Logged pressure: inHg 29.2
